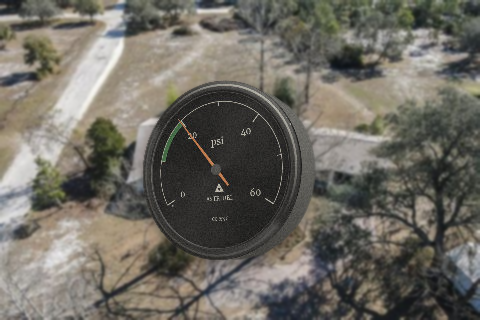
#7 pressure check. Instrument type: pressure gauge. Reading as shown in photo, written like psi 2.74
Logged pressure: psi 20
